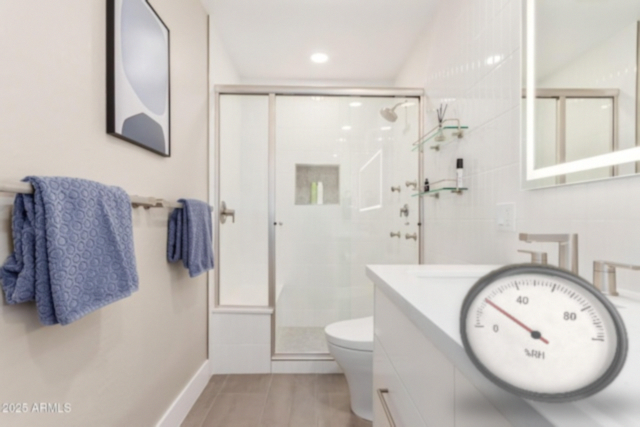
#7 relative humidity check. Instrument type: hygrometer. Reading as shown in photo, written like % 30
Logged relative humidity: % 20
